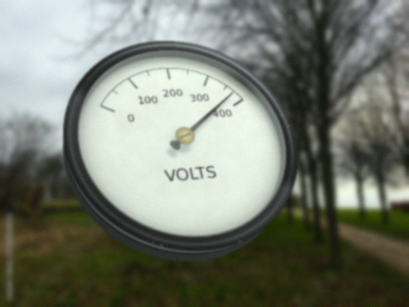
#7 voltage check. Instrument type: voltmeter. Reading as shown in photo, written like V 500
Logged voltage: V 375
